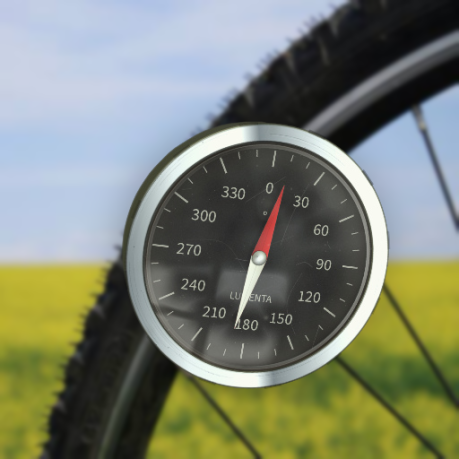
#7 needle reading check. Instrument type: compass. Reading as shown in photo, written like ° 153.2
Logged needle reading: ° 10
